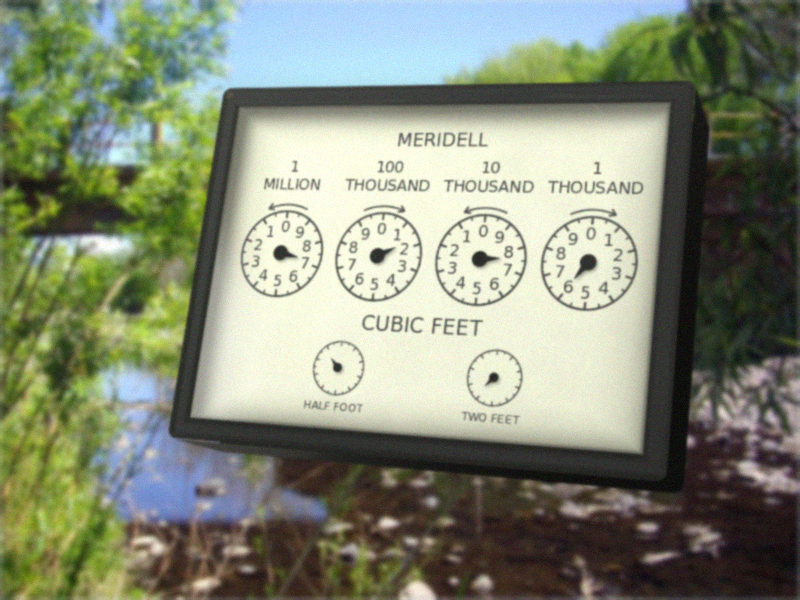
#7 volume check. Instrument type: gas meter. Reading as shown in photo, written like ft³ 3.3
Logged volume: ft³ 717600
